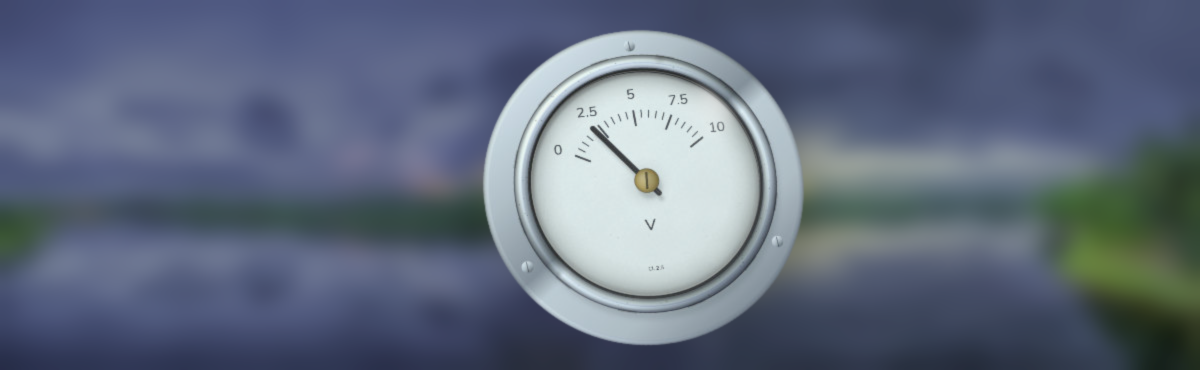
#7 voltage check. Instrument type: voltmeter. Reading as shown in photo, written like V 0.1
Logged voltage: V 2
